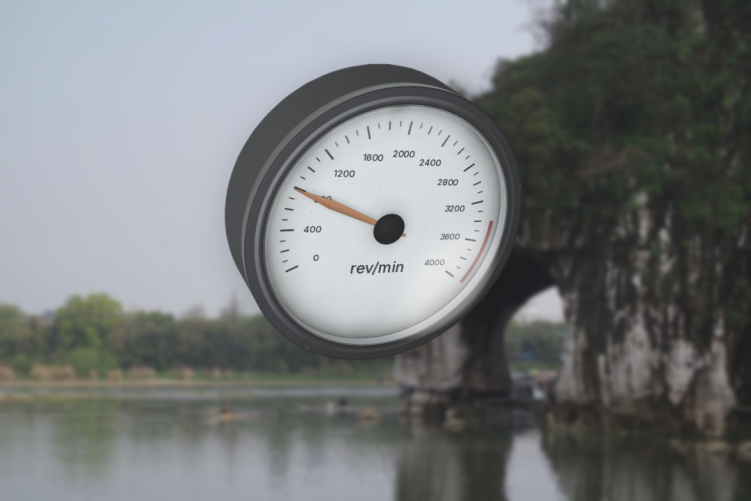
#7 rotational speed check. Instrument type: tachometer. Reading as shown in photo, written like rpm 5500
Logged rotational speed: rpm 800
